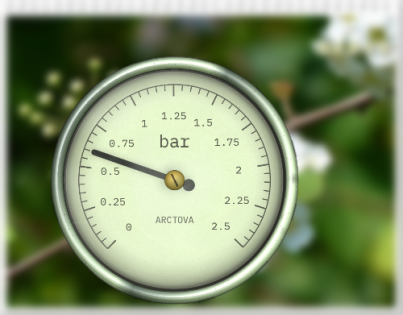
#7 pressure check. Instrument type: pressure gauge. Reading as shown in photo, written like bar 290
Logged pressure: bar 0.6
